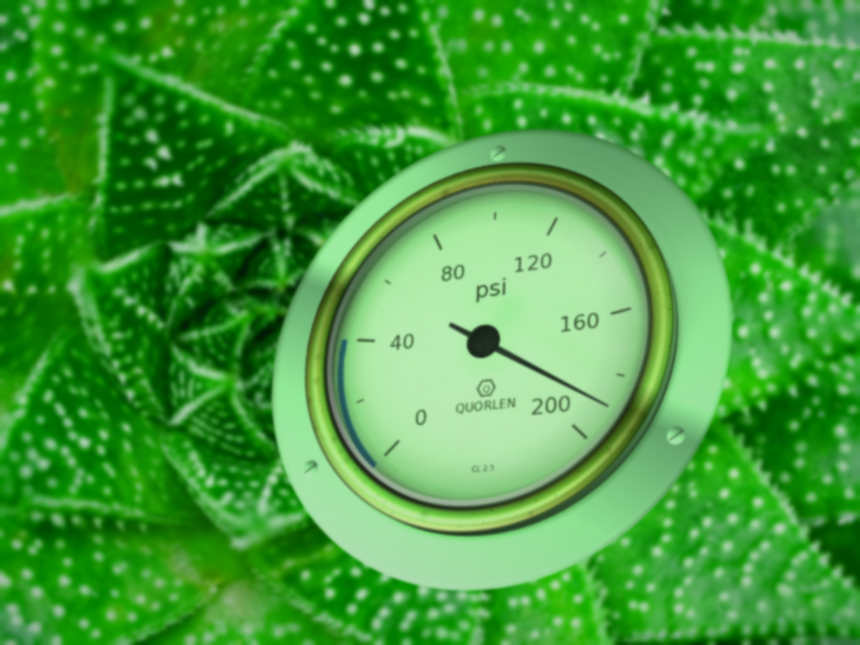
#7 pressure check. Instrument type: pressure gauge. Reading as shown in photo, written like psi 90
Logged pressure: psi 190
